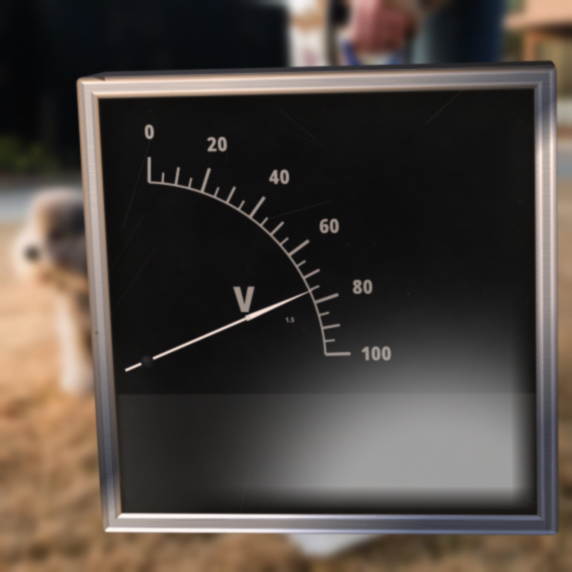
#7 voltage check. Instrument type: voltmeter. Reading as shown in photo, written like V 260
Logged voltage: V 75
